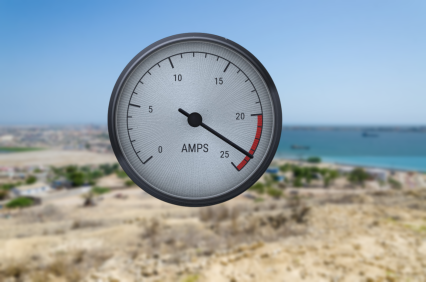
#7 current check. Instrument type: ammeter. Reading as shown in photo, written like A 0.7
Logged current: A 23.5
